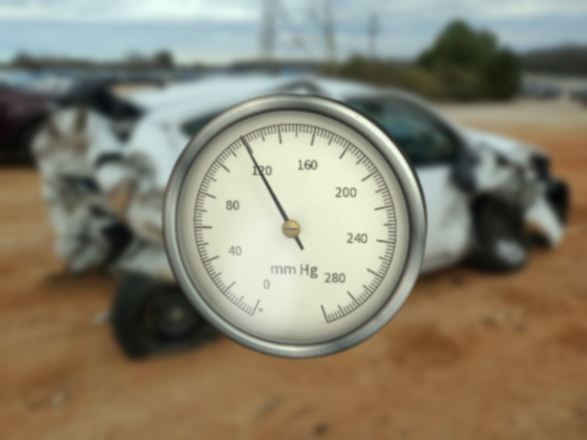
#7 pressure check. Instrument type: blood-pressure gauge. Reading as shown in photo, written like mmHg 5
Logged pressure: mmHg 120
